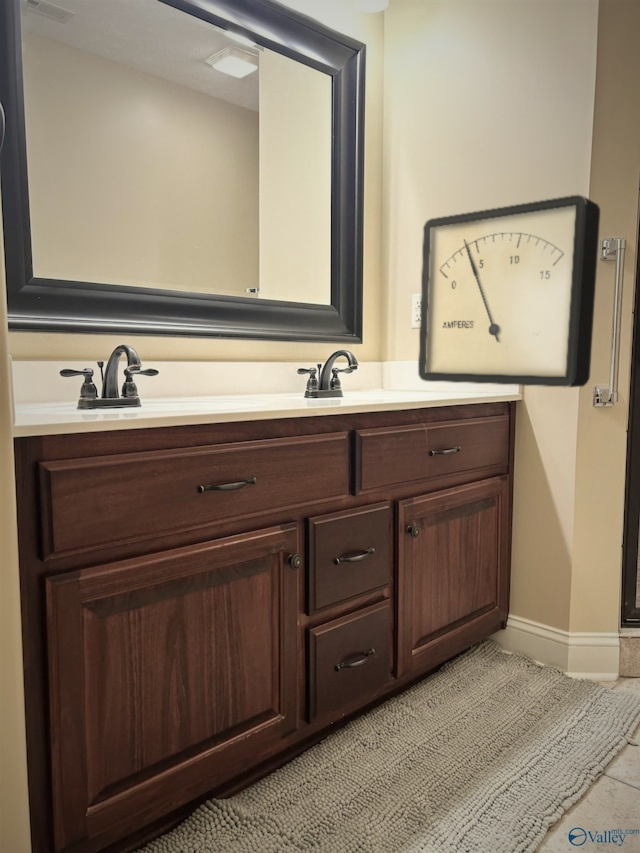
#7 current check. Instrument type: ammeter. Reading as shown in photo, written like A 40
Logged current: A 4
